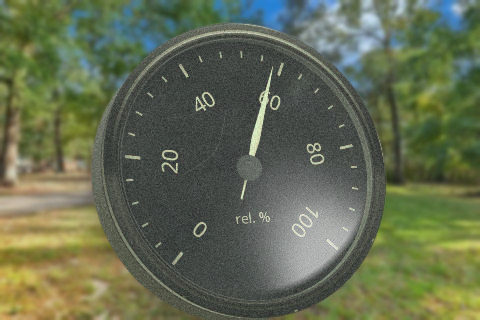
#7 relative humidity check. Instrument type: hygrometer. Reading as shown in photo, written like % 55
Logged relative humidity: % 58
